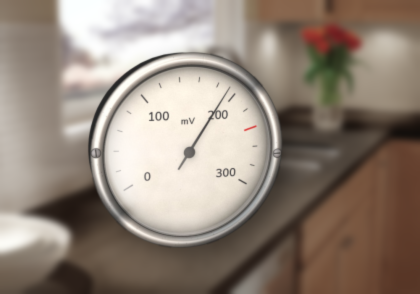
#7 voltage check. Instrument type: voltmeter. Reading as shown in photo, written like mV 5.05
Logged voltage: mV 190
